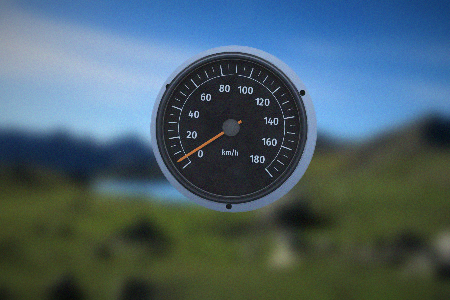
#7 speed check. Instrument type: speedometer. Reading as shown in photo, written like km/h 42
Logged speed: km/h 5
